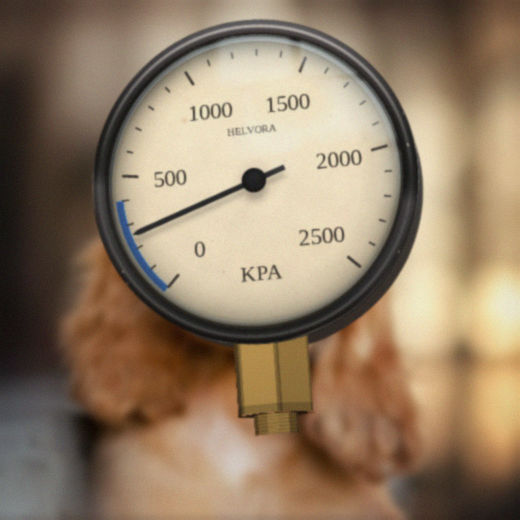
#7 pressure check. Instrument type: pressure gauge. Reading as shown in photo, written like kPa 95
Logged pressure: kPa 250
